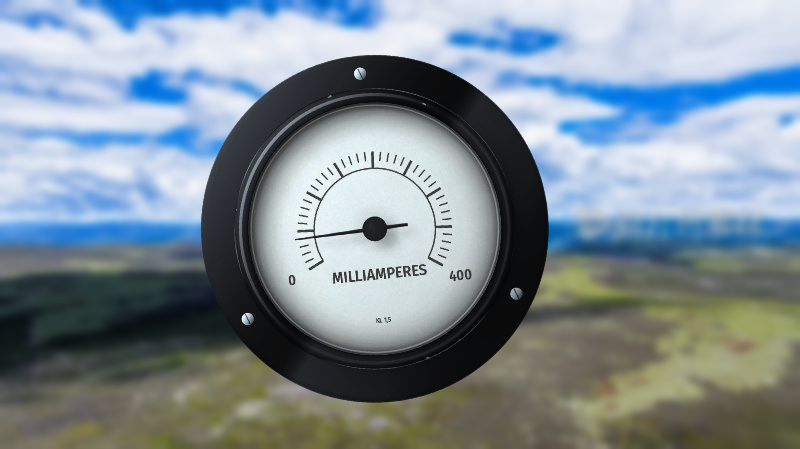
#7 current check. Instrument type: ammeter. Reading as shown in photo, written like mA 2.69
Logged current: mA 40
